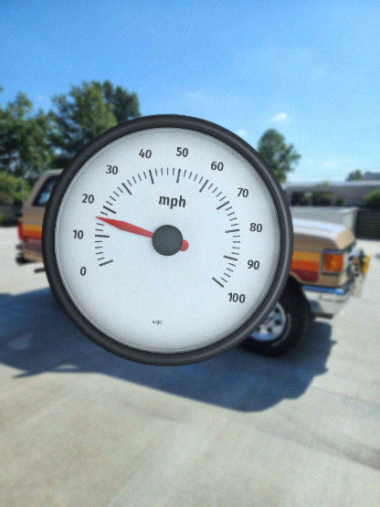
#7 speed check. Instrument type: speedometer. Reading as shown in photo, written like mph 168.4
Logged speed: mph 16
